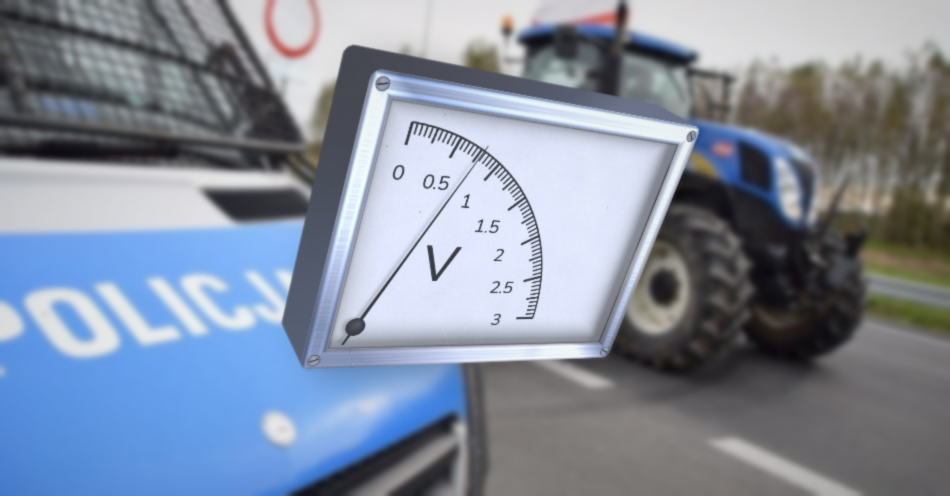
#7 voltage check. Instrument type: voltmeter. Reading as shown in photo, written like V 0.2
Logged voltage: V 0.75
